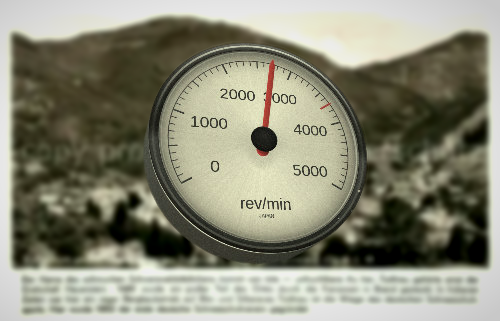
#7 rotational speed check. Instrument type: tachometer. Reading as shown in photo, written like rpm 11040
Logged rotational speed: rpm 2700
